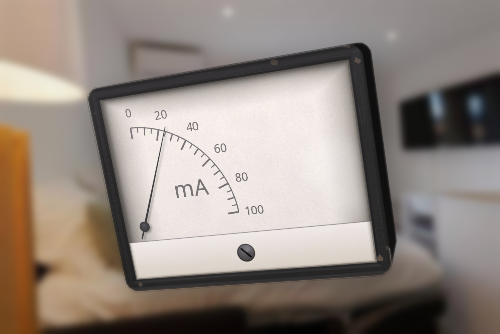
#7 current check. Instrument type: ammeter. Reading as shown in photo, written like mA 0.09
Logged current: mA 25
